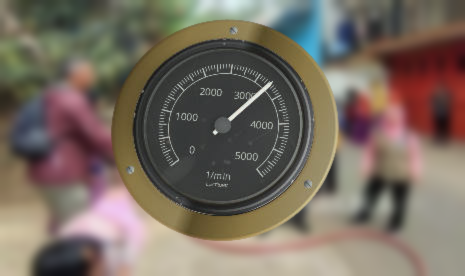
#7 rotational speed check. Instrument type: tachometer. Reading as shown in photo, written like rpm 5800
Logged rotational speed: rpm 3250
